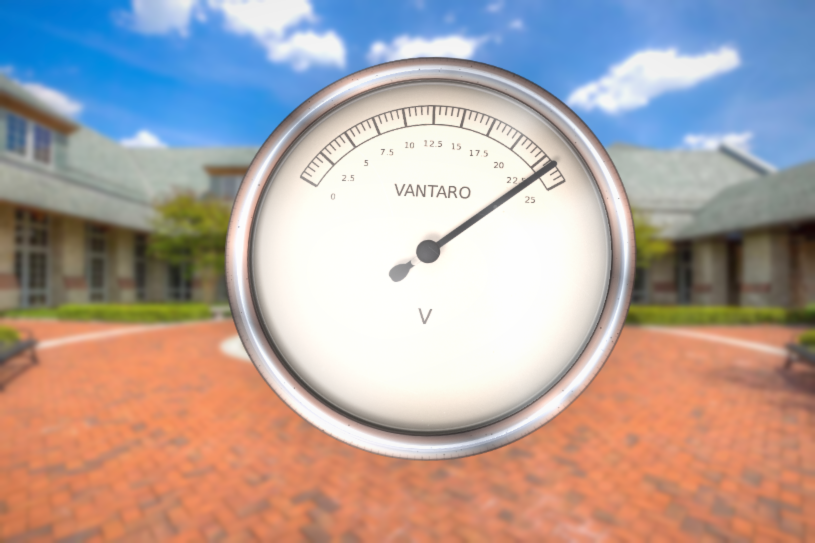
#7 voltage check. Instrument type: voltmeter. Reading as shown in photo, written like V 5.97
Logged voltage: V 23.5
